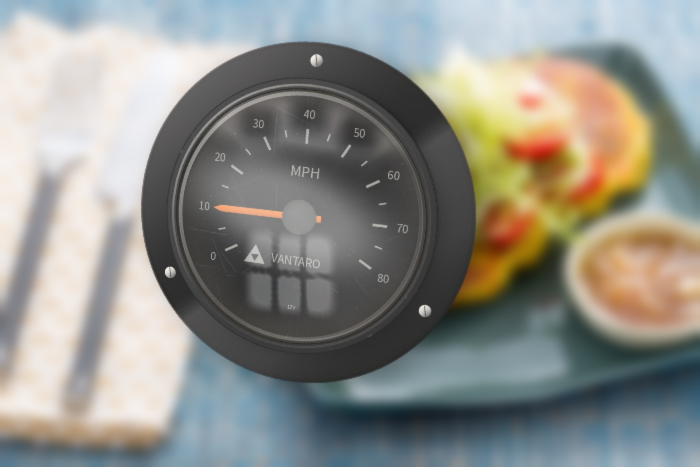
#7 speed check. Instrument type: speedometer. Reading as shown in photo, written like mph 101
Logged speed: mph 10
